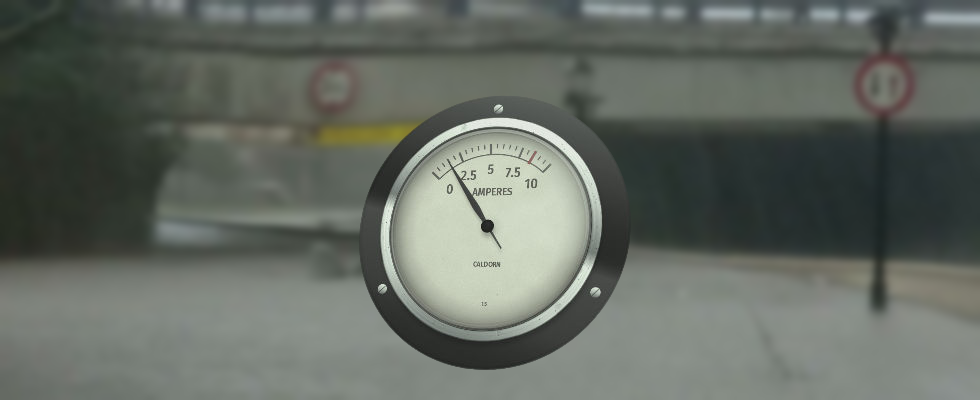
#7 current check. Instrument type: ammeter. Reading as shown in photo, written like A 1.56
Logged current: A 1.5
